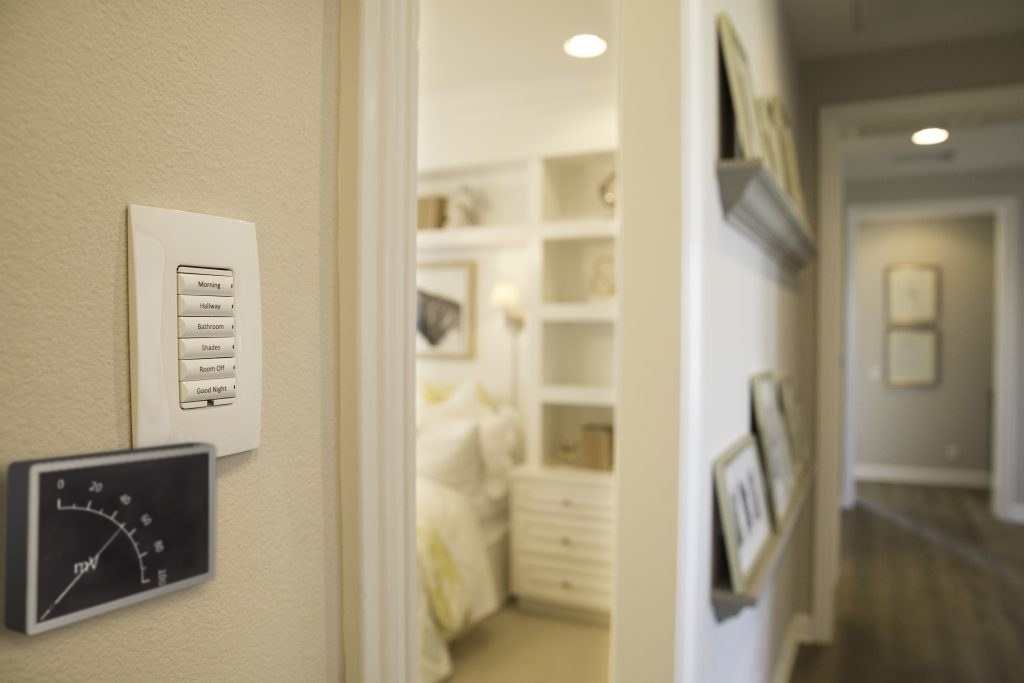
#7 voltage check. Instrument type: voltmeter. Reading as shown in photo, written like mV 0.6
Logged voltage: mV 50
